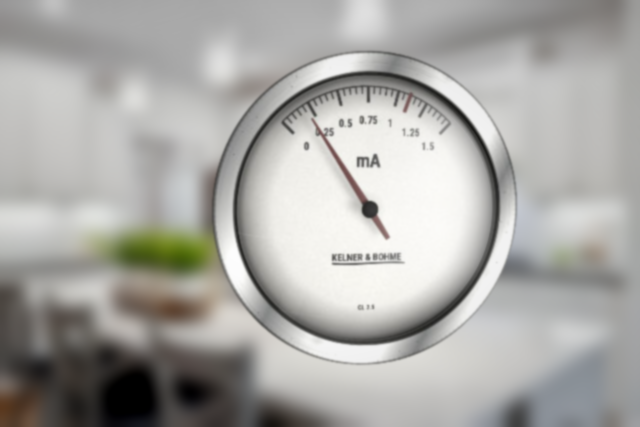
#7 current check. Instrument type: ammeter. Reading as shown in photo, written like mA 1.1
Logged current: mA 0.2
